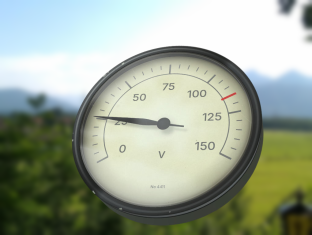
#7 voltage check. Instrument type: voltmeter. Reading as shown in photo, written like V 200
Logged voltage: V 25
